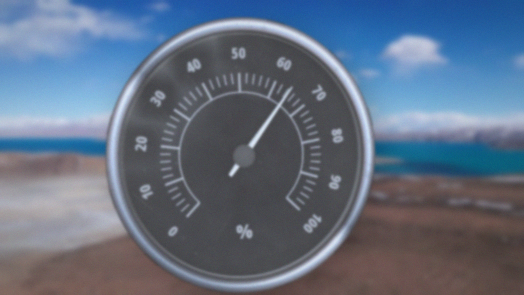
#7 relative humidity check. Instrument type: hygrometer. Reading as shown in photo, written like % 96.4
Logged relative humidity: % 64
